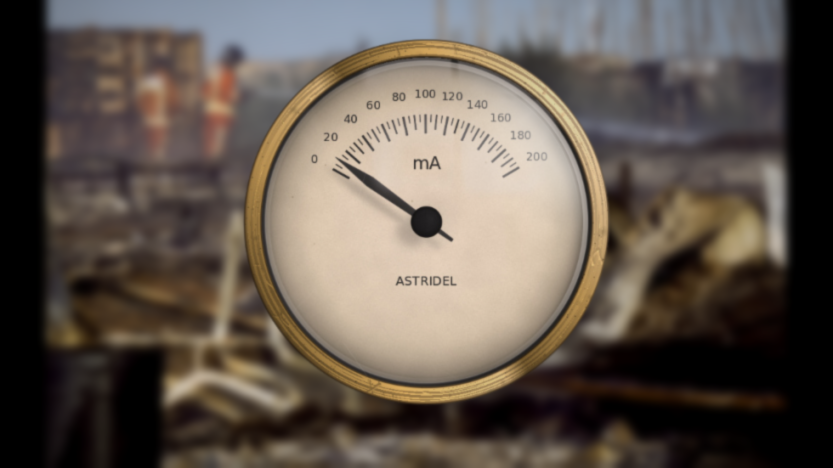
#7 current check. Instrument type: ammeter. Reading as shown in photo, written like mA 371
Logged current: mA 10
